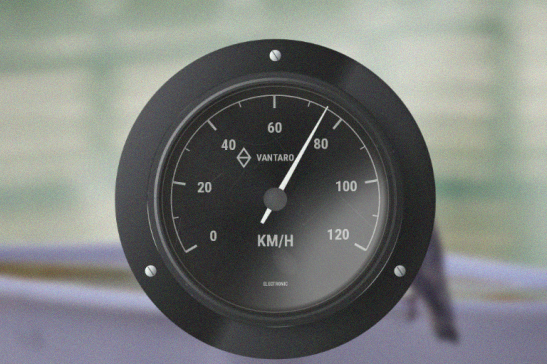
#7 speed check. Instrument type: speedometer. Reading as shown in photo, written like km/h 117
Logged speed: km/h 75
